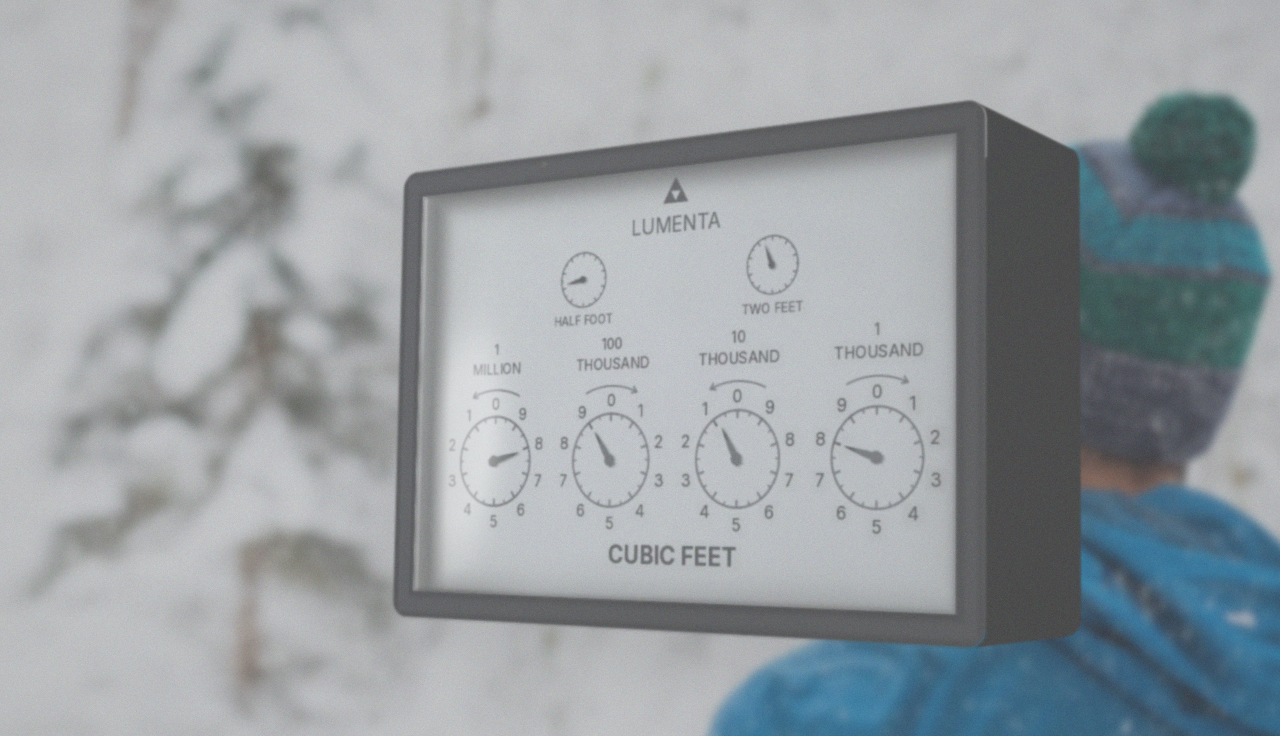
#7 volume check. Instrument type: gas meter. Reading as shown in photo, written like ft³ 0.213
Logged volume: ft³ 790800
